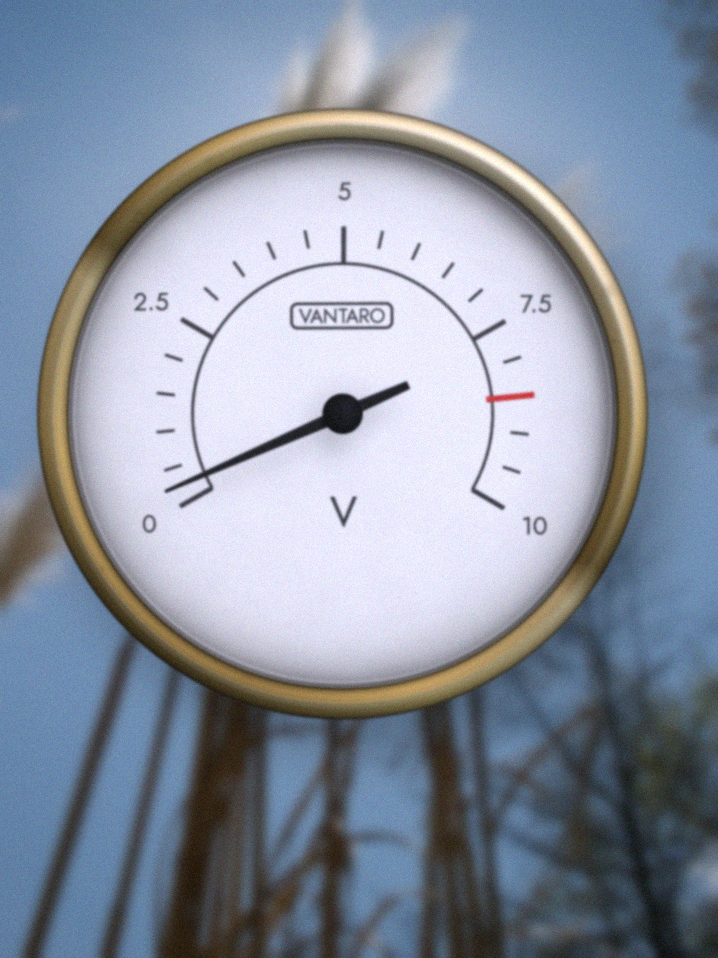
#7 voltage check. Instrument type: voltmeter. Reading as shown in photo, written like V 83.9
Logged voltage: V 0.25
